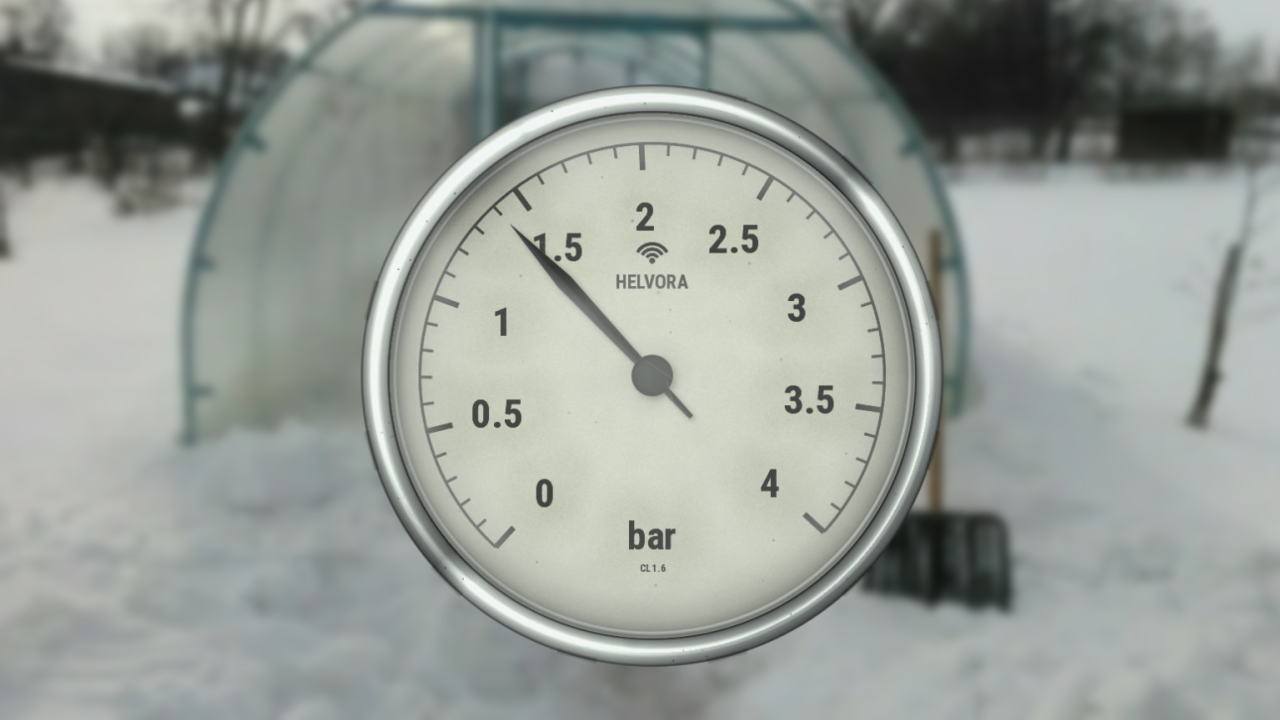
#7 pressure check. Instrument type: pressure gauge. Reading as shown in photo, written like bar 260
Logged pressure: bar 1.4
